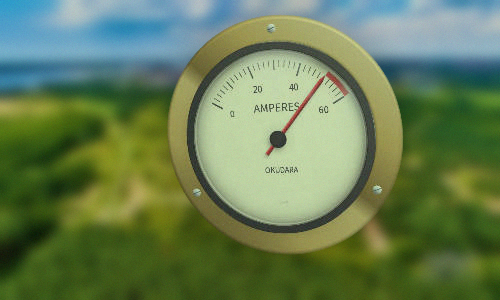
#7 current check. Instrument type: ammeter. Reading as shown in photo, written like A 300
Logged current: A 50
